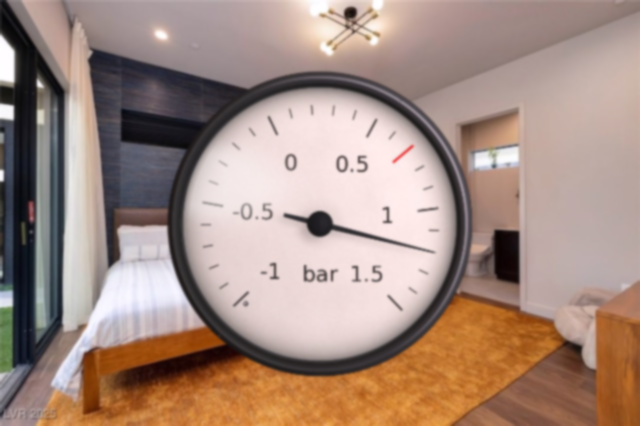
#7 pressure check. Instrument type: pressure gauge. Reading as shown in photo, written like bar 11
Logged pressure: bar 1.2
